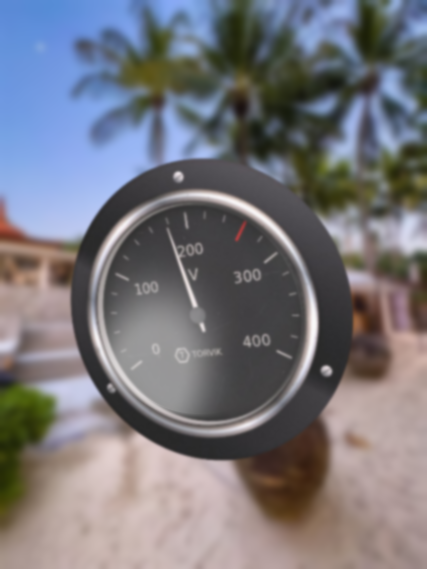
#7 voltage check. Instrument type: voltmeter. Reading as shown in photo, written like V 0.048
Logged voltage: V 180
